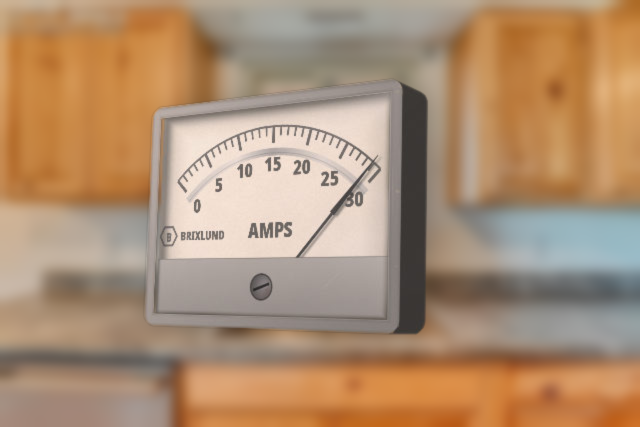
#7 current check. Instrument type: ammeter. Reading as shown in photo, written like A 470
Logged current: A 29
